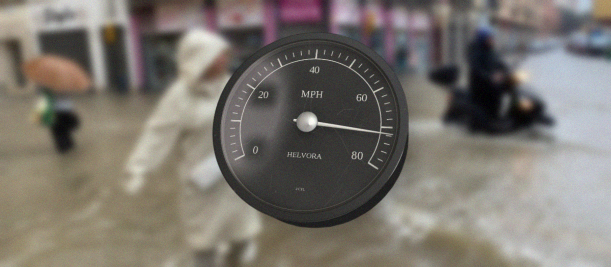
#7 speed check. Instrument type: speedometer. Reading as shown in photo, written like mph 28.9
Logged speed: mph 72
